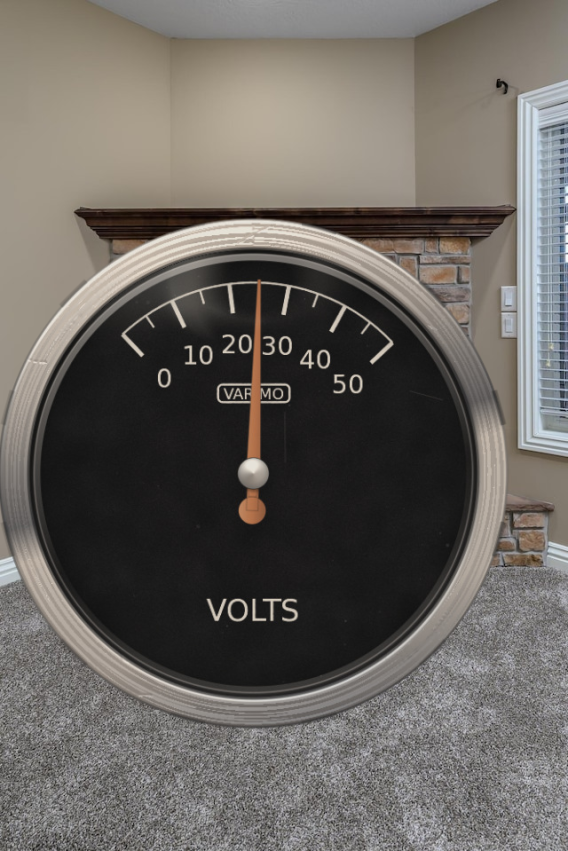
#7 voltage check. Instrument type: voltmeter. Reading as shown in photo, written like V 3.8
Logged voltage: V 25
